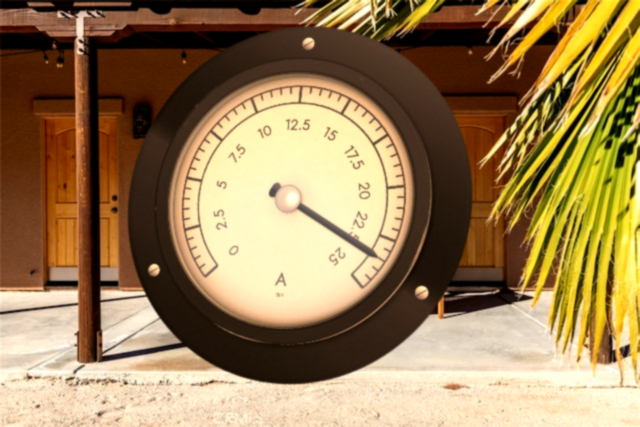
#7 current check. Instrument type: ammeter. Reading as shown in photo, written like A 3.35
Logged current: A 23.5
